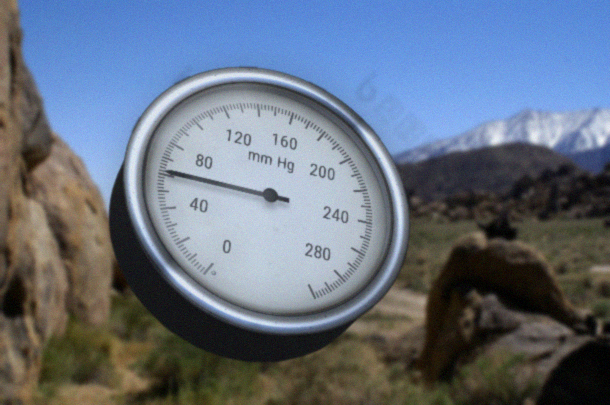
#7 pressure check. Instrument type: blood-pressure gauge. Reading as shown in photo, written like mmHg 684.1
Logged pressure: mmHg 60
